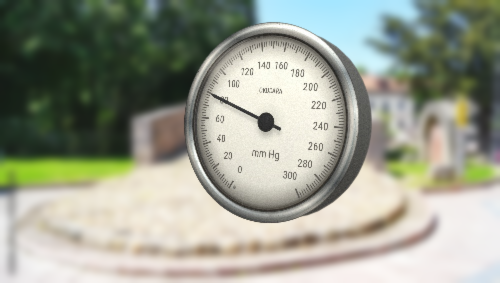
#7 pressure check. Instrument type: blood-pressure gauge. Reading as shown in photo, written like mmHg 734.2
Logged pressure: mmHg 80
